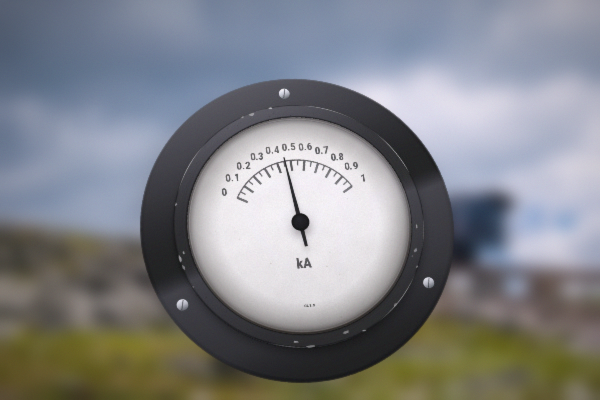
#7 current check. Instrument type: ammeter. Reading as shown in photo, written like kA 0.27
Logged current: kA 0.45
